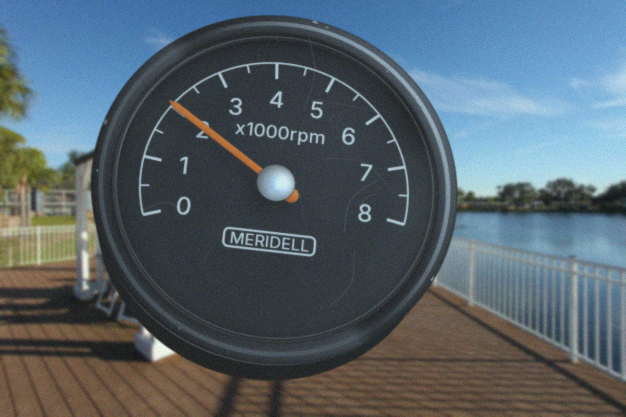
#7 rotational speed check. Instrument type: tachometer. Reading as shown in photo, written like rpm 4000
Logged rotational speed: rpm 2000
